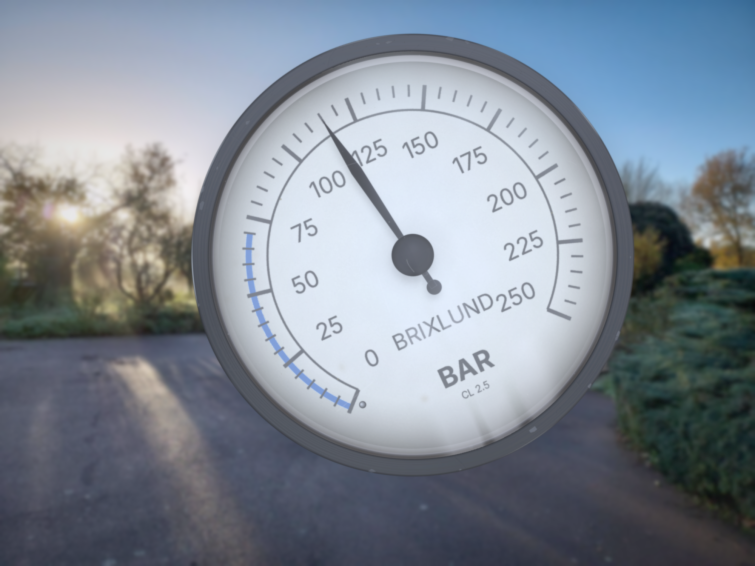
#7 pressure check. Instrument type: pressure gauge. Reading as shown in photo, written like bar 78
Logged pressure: bar 115
